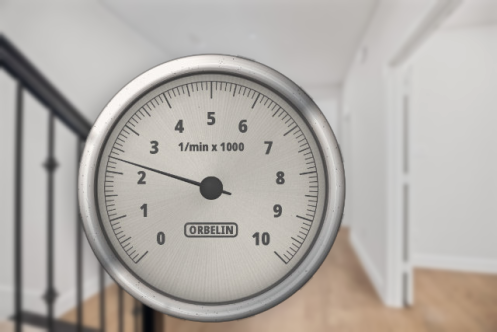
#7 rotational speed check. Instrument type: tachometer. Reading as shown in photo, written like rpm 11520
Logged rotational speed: rpm 2300
